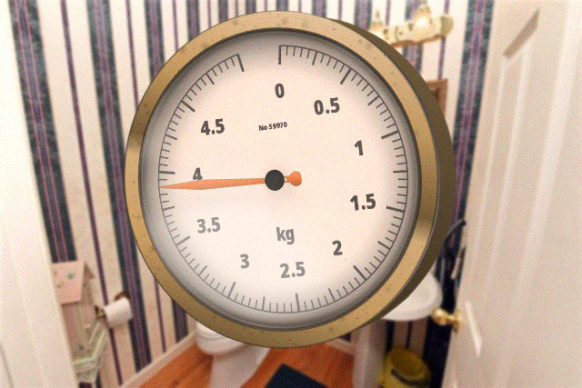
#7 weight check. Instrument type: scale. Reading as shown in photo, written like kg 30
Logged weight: kg 3.9
